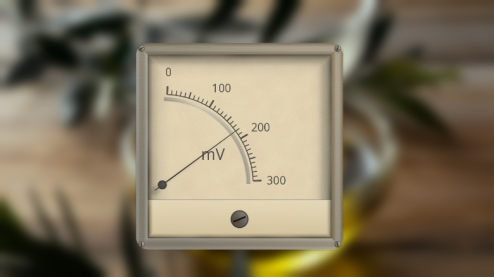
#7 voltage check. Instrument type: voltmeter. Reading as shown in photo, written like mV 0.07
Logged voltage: mV 180
